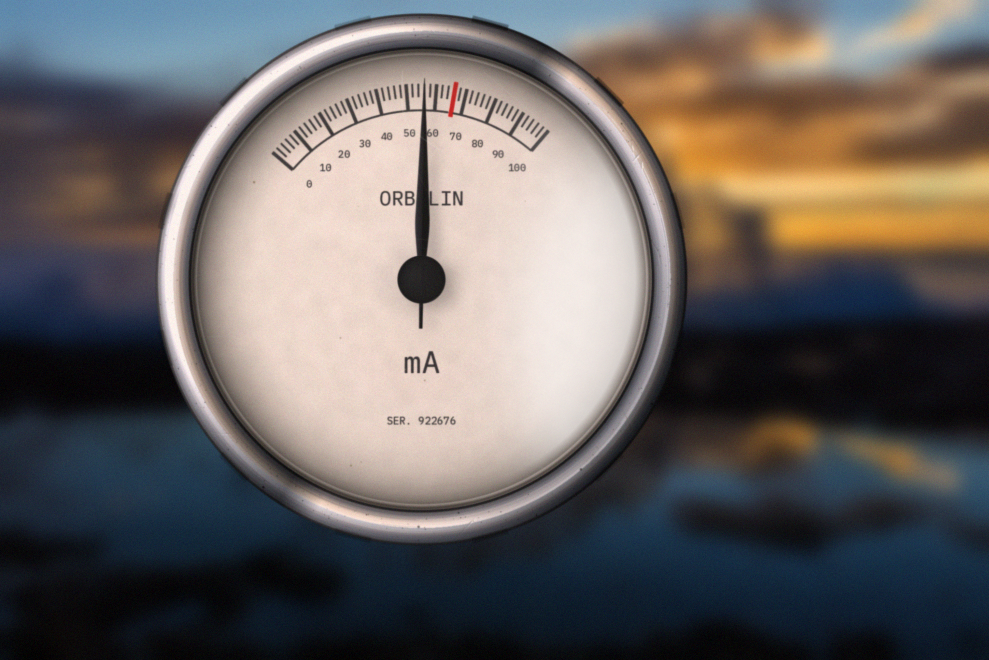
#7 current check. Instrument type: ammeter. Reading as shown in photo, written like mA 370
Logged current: mA 56
